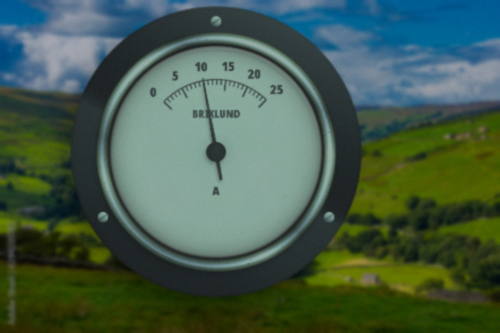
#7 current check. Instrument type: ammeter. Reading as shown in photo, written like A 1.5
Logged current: A 10
